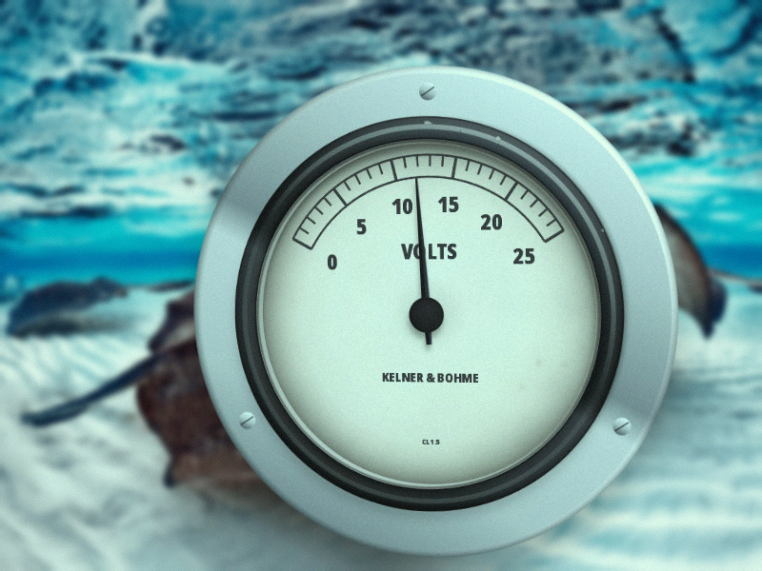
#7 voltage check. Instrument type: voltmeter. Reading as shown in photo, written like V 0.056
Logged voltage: V 12
